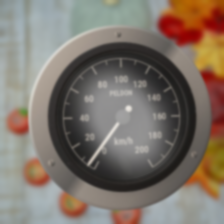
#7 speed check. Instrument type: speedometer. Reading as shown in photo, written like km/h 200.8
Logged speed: km/h 5
